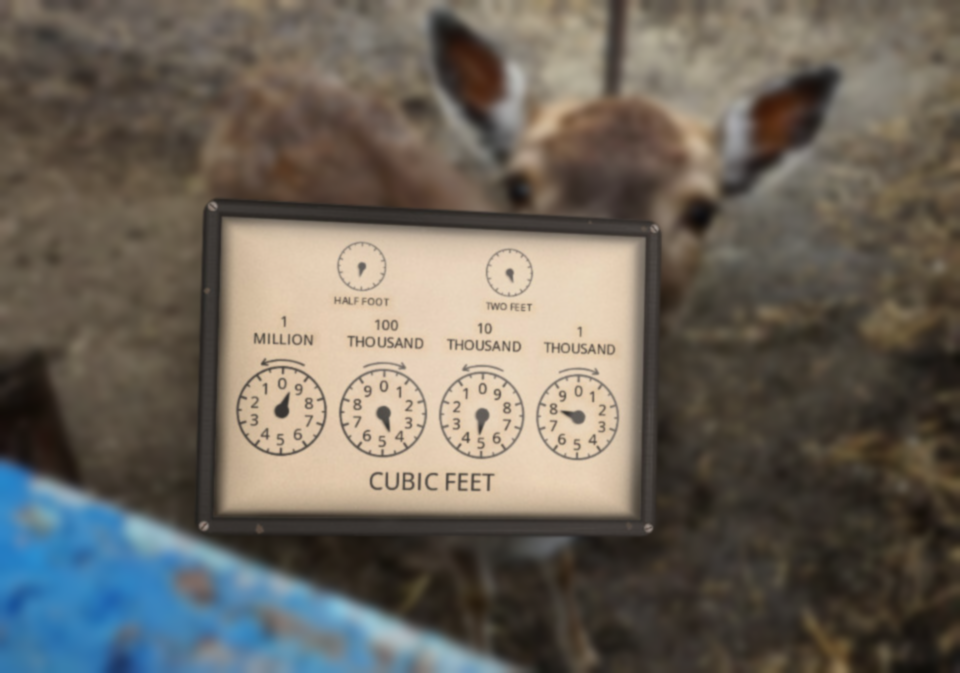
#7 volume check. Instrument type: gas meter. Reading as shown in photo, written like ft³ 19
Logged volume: ft³ 944800
